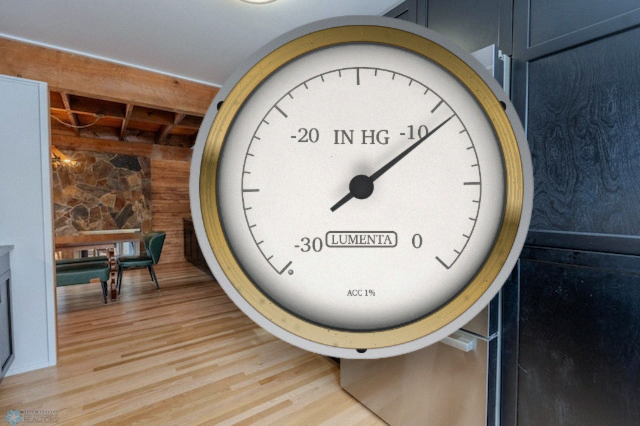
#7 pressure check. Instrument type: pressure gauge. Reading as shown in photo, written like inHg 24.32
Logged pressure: inHg -9
